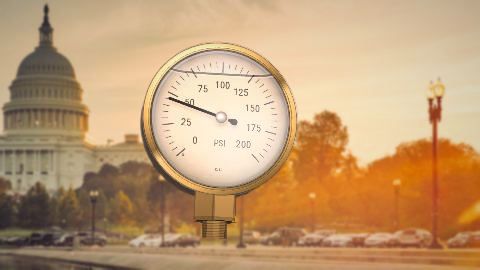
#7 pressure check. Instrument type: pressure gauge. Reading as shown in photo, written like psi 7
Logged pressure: psi 45
